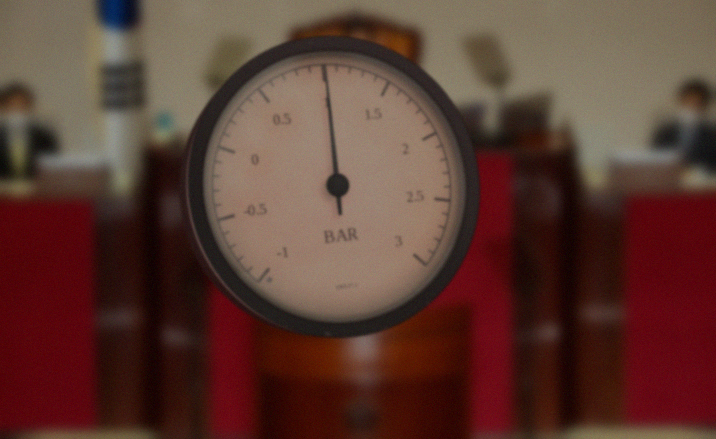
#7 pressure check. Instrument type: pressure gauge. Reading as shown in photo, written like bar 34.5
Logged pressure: bar 1
